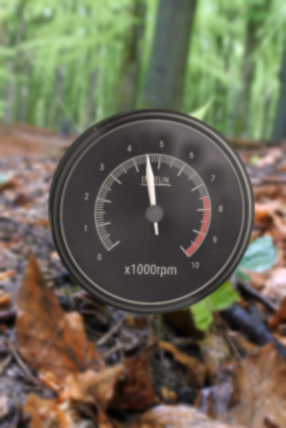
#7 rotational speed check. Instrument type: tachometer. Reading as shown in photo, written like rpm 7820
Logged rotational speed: rpm 4500
